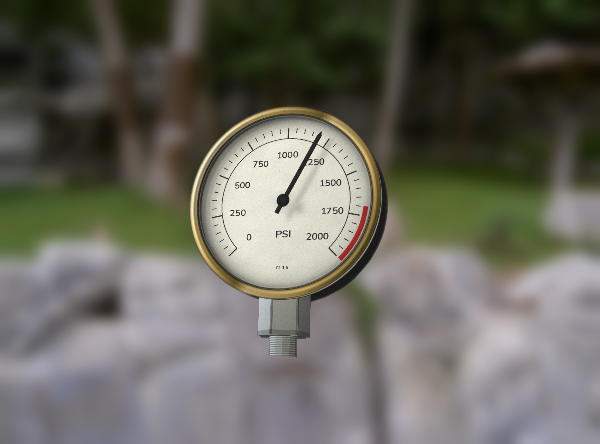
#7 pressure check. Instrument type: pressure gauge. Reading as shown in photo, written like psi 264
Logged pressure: psi 1200
